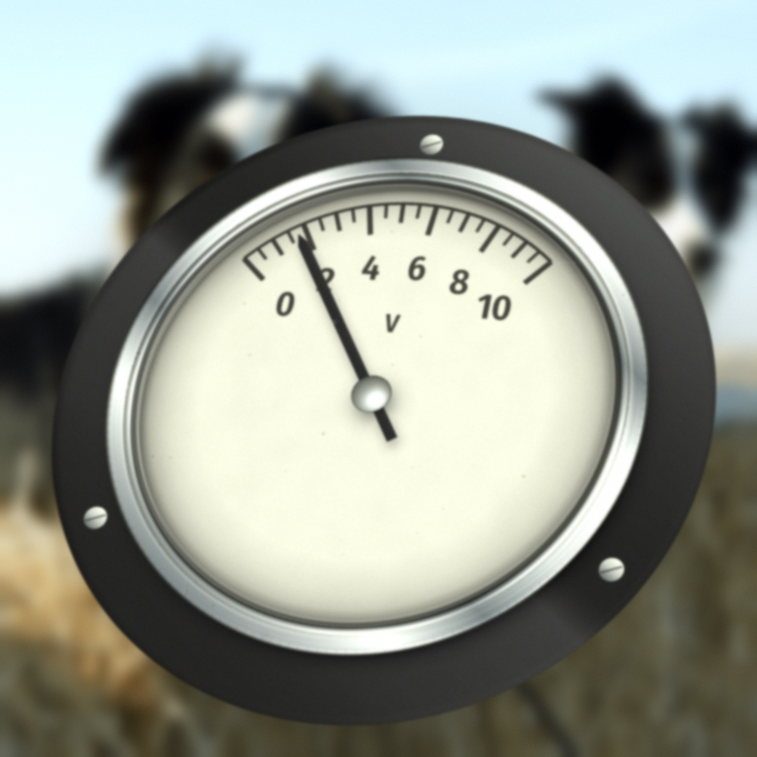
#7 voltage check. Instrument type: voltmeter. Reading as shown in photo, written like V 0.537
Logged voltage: V 1.75
